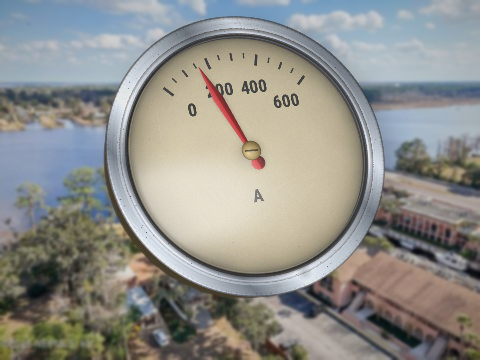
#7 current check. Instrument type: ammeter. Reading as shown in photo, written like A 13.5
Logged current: A 150
